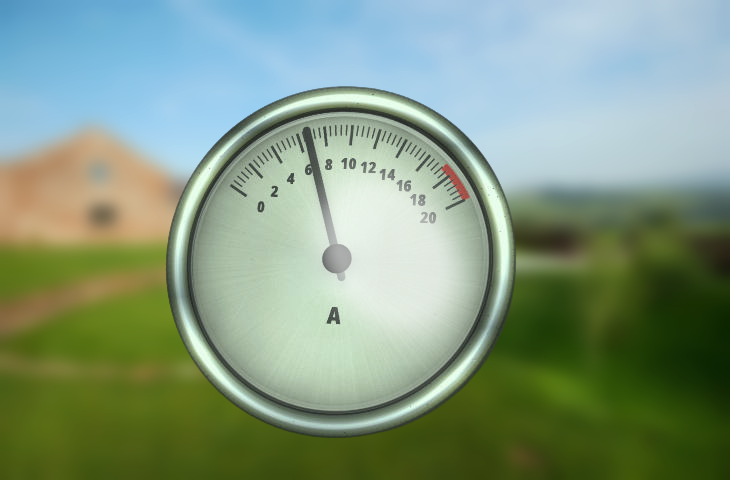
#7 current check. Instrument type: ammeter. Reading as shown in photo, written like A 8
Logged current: A 6.8
